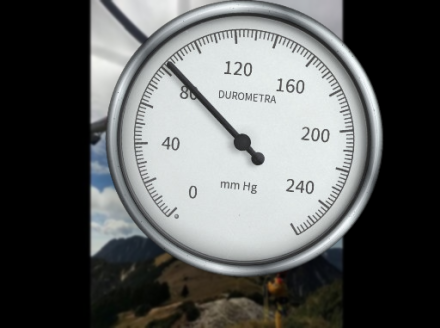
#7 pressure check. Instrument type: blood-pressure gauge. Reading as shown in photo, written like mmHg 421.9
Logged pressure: mmHg 84
